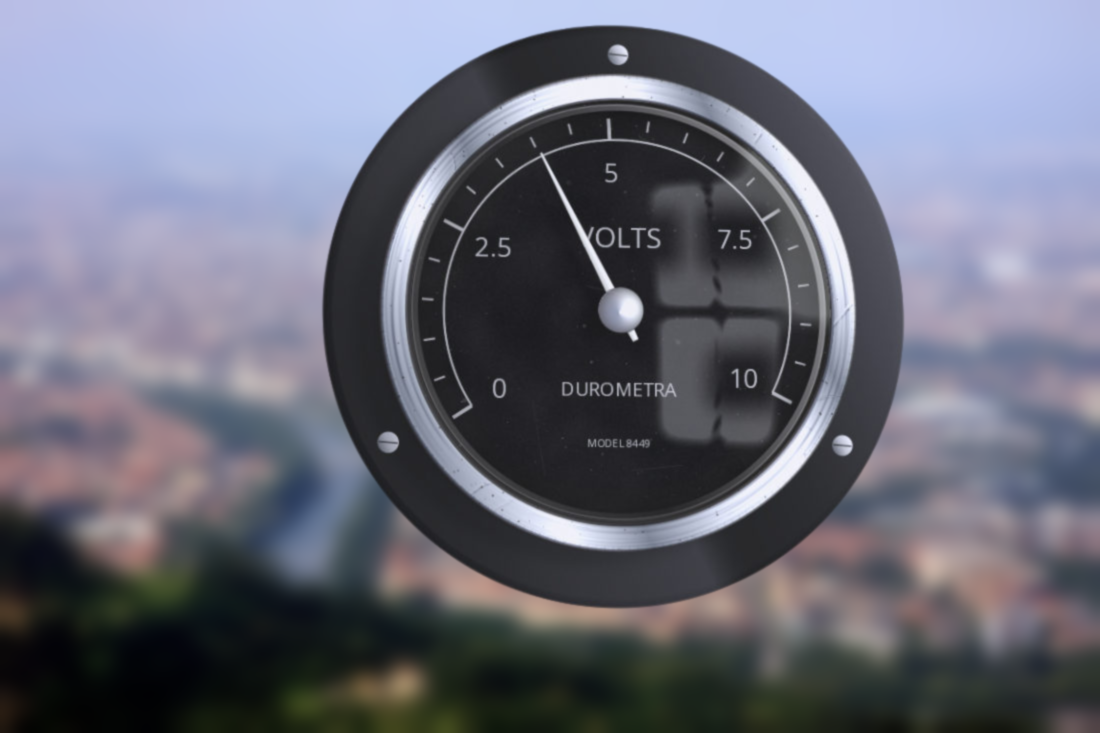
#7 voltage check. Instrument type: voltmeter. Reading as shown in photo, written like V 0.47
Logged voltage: V 4
